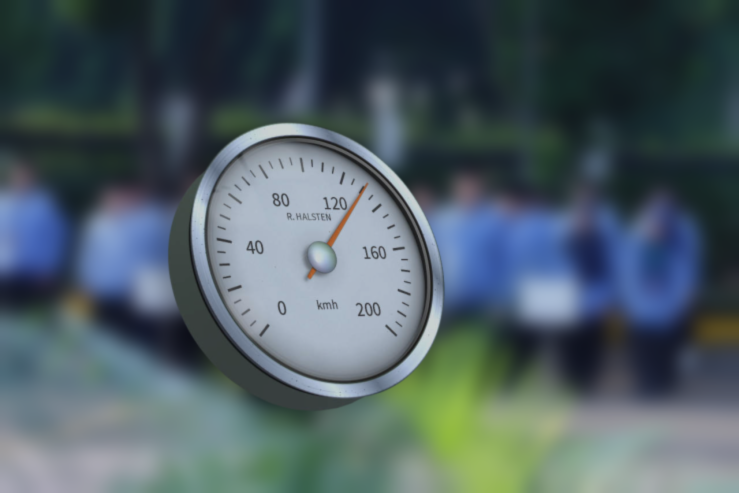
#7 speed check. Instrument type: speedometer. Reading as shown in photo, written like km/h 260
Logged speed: km/h 130
